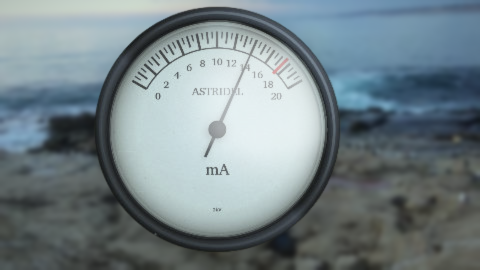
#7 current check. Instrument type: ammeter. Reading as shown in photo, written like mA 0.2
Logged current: mA 14
